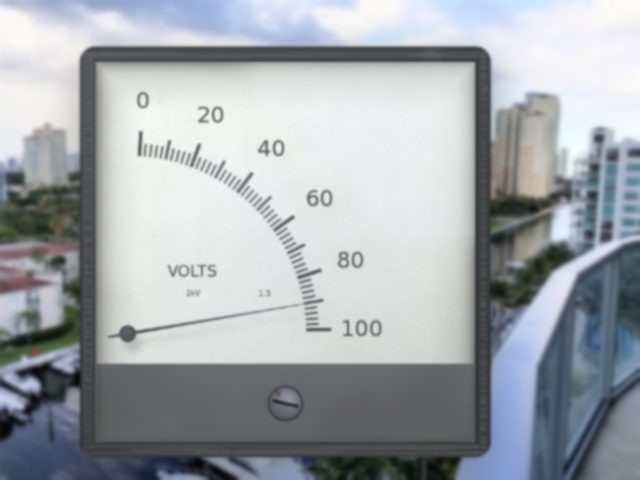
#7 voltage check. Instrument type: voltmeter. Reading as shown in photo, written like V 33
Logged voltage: V 90
